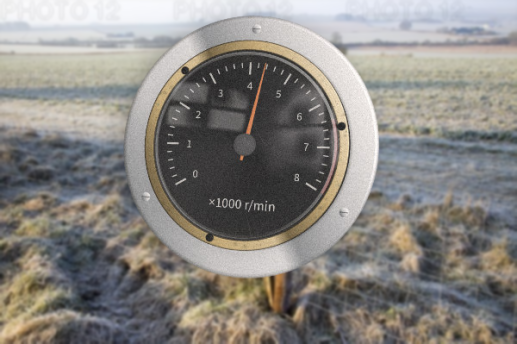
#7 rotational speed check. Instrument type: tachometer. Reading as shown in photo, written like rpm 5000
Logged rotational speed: rpm 4400
